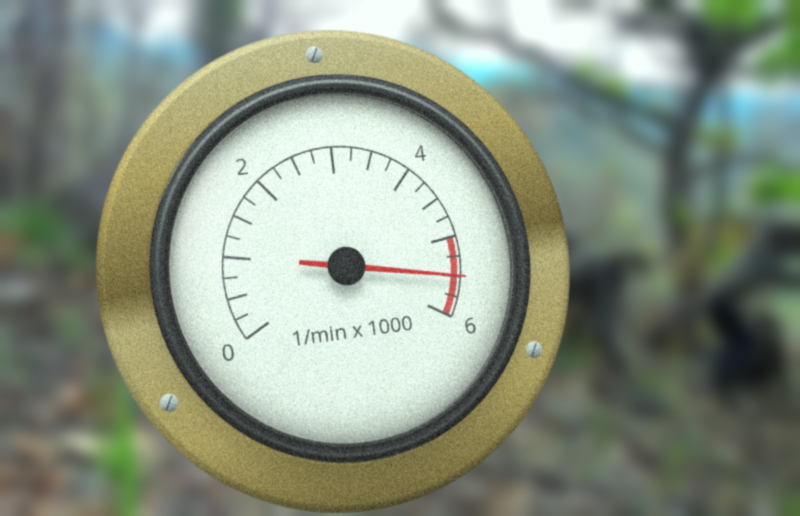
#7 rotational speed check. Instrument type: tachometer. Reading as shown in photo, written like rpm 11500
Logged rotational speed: rpm 5500
